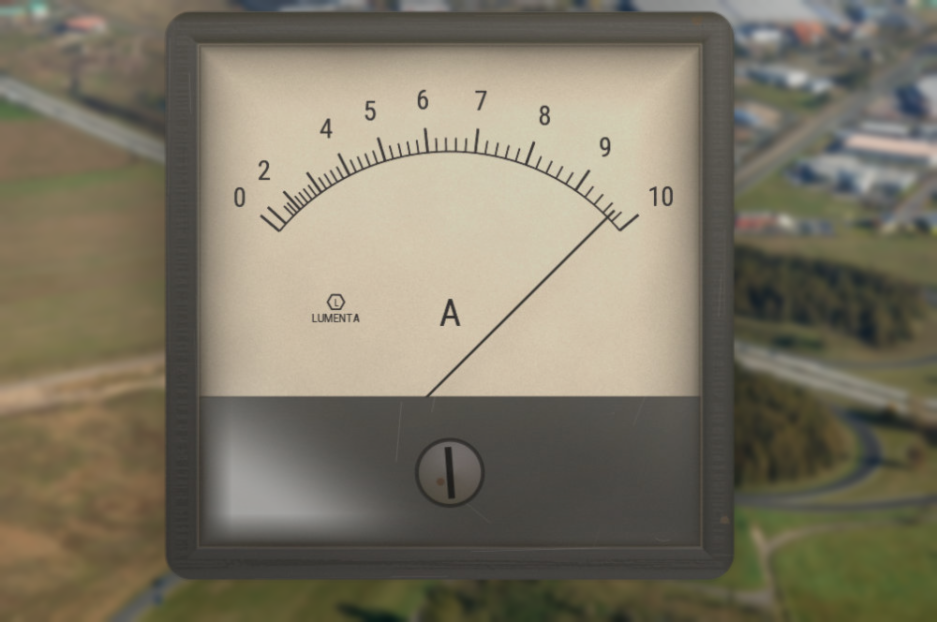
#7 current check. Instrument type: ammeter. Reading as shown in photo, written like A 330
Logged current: A 9.7
